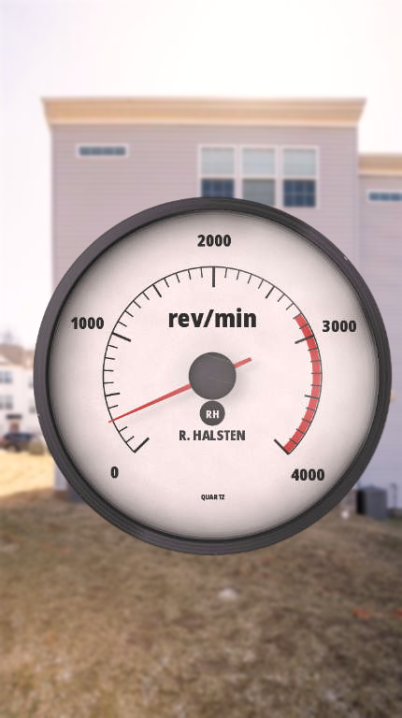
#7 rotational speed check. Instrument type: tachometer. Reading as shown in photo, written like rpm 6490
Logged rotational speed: rpm 300
